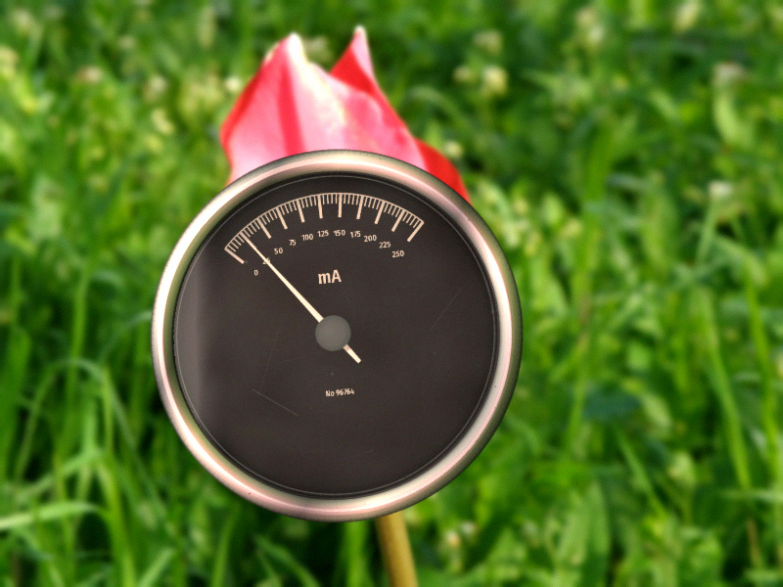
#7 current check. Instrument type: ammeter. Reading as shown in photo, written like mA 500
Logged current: mA 25
